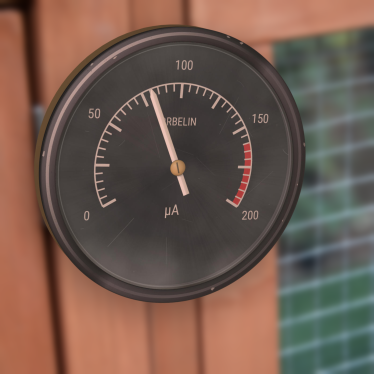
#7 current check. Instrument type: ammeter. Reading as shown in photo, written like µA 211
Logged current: µA 80
